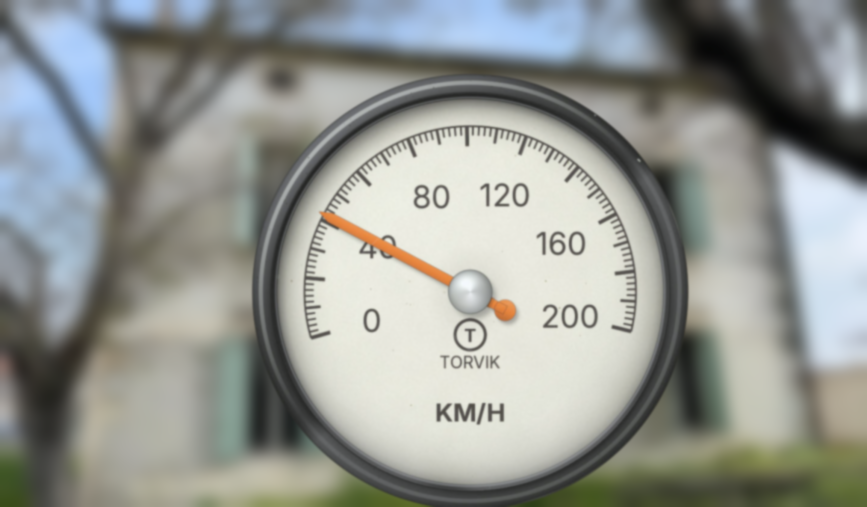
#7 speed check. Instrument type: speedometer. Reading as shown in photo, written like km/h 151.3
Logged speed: km/h 42
